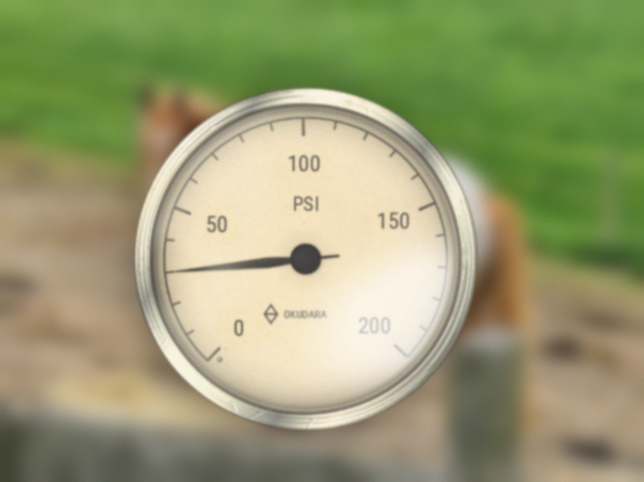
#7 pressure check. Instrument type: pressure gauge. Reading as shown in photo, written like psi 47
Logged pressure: psi 30
